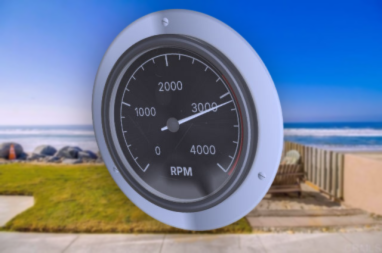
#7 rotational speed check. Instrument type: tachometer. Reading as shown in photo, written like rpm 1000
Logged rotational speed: rpm 3100
